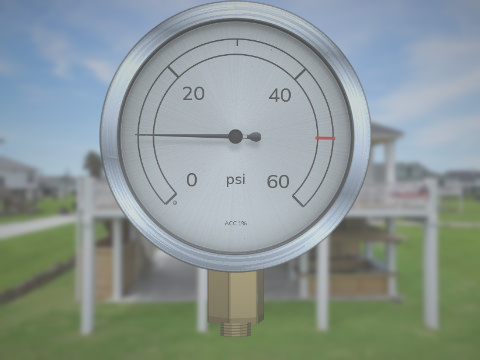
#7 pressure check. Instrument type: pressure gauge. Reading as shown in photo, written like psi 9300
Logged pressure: psi 10
